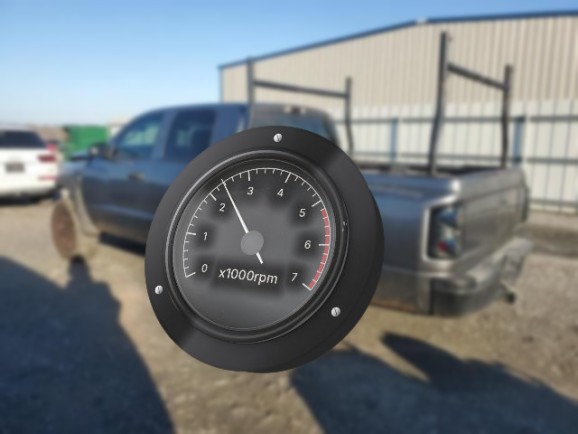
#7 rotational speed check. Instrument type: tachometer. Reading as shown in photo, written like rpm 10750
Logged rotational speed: rpm 2400
